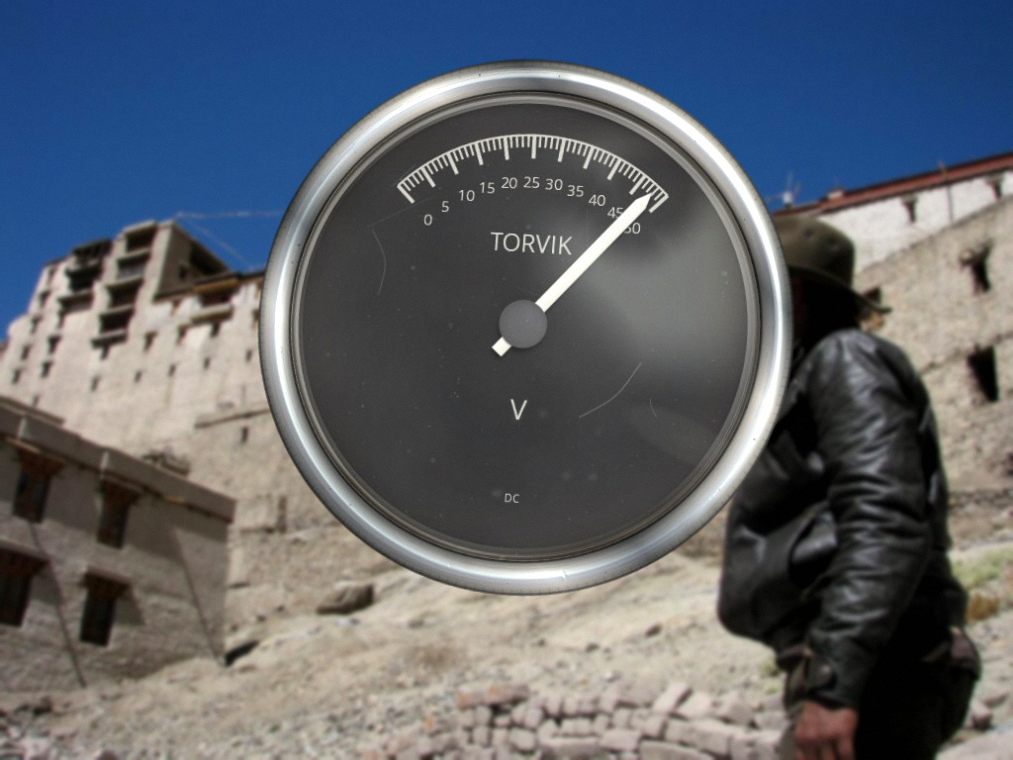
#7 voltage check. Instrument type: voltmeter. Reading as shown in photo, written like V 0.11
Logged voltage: V 48
